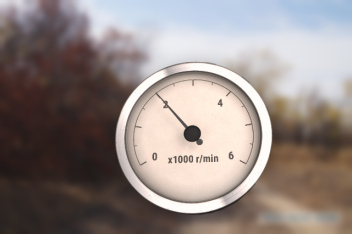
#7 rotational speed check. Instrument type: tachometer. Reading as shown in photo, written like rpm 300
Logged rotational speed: rpm 2000
